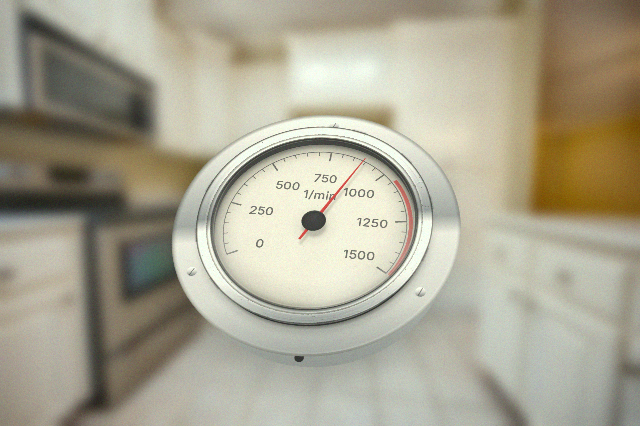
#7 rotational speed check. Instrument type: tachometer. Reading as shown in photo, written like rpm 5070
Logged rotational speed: rpm 900
